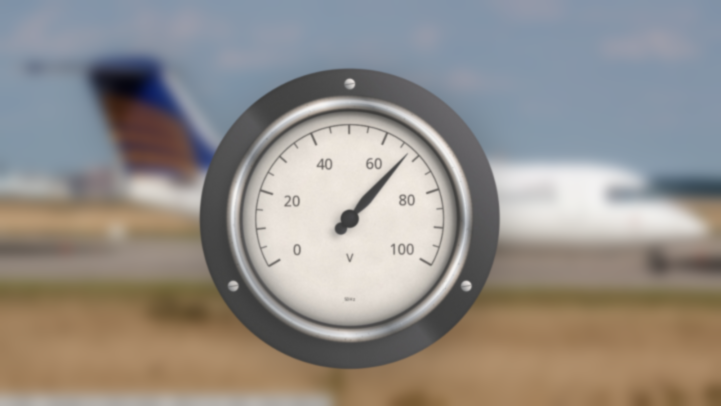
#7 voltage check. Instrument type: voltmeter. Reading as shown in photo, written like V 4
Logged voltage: V 67.5
